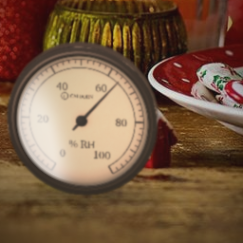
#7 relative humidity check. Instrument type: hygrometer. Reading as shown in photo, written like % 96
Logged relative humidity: % 64
